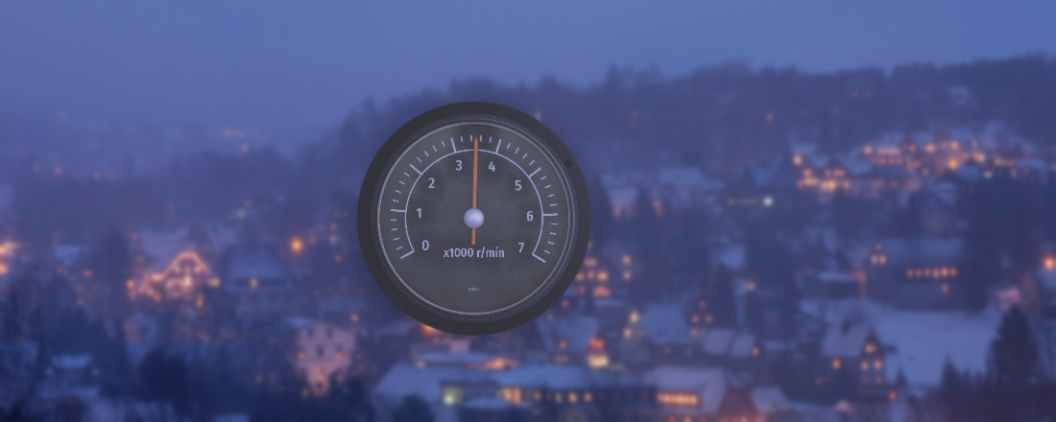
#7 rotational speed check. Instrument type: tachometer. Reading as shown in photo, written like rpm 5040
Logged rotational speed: rpm 3500
